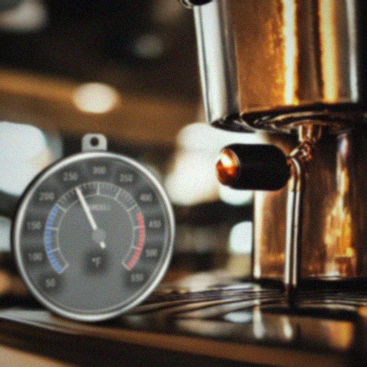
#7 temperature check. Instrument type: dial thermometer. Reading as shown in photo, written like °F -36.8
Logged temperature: °F 250
